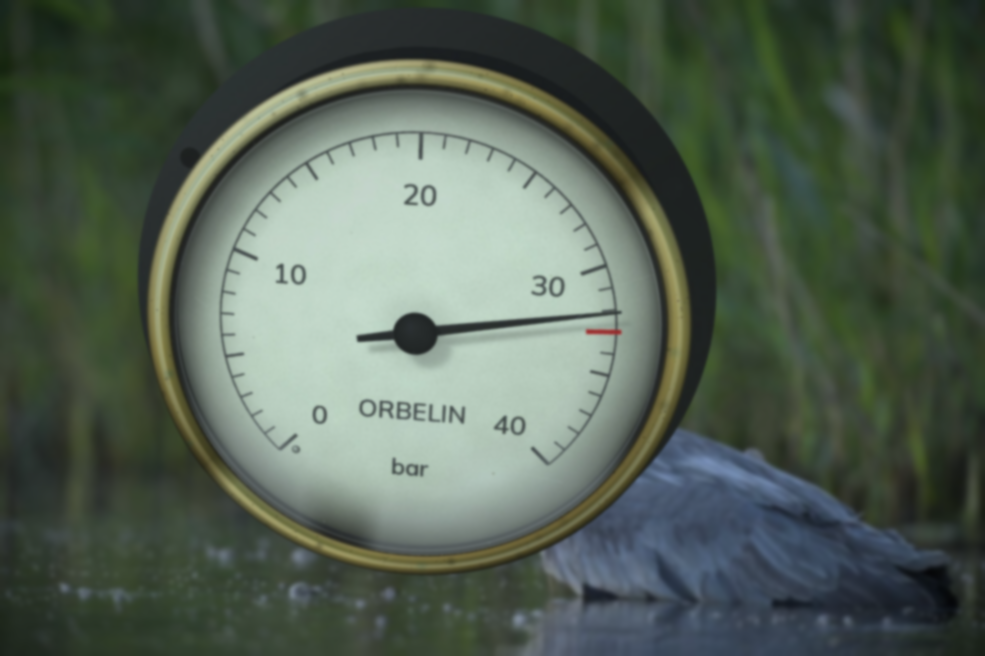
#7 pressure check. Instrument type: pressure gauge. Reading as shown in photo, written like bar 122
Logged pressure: bar 32
